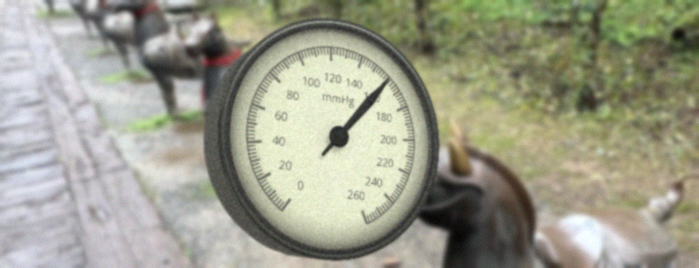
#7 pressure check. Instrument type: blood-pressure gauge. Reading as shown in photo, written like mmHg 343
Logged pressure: mmHg 160
